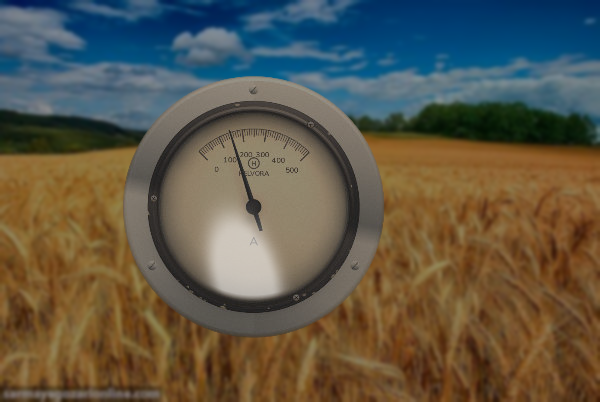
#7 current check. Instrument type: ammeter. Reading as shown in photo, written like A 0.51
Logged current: A 150
